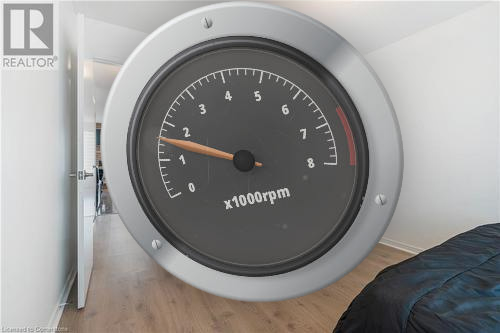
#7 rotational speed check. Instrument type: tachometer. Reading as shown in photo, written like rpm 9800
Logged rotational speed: rpm 1600
